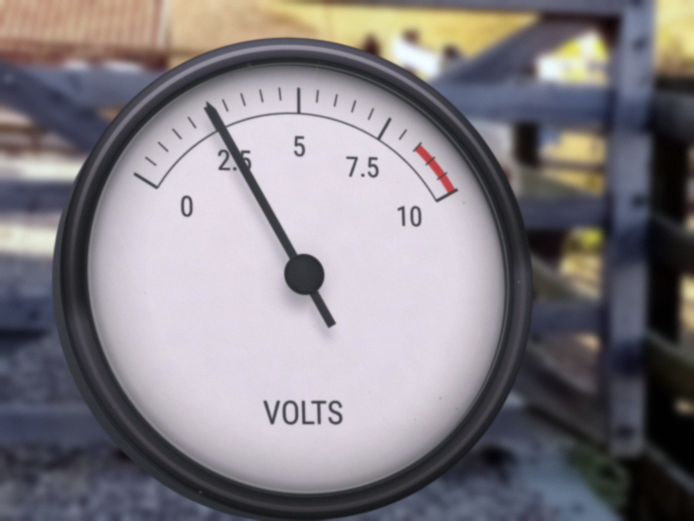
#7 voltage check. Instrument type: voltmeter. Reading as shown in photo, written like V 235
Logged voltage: V 2.5
